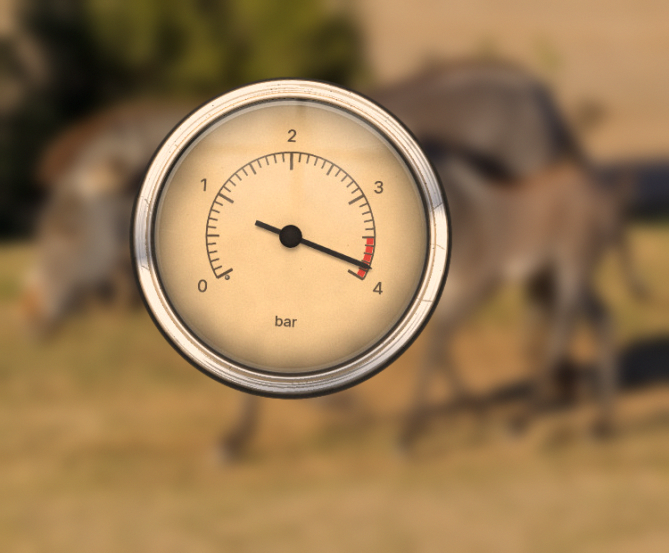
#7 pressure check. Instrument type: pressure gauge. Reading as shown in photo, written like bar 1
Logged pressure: bar 3.85
